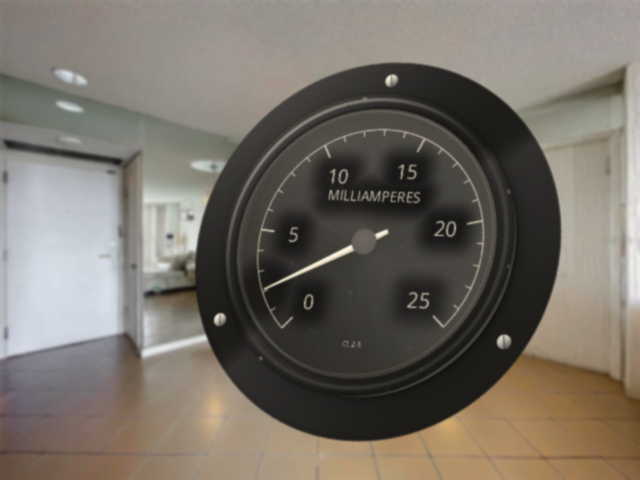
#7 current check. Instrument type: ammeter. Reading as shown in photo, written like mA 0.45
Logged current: mA 2
